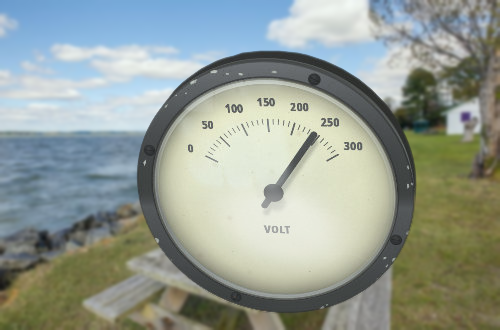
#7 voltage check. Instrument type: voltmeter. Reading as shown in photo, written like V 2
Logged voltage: V 240
